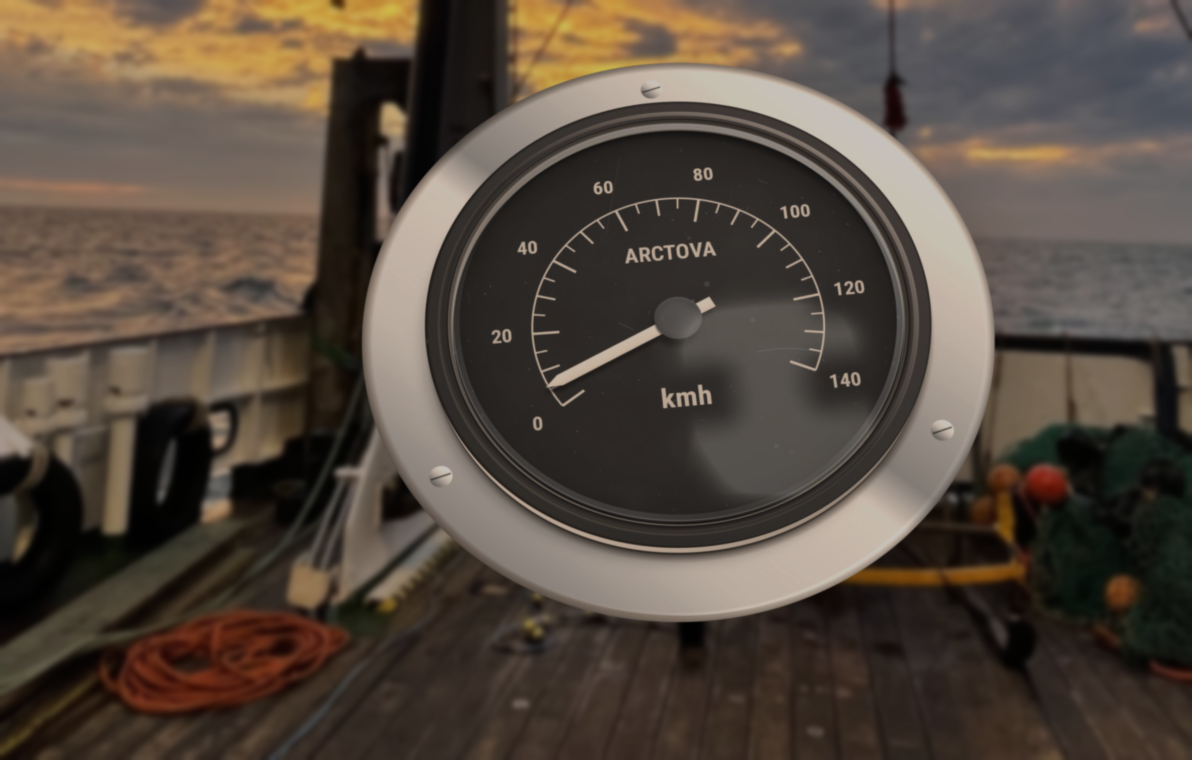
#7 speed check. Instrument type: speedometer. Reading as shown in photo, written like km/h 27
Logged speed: km/h 5
